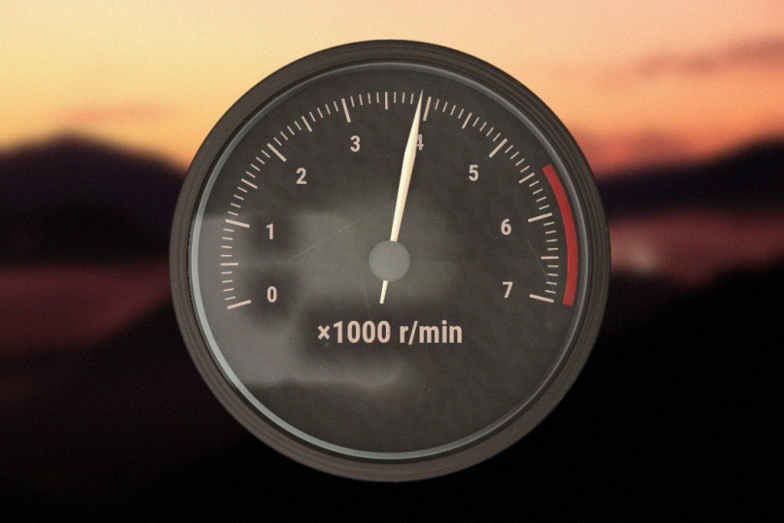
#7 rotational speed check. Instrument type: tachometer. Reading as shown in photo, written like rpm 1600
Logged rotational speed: rpm 3900
